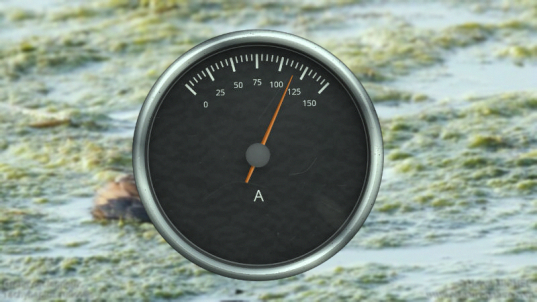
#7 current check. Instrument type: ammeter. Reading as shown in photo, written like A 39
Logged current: A 115
